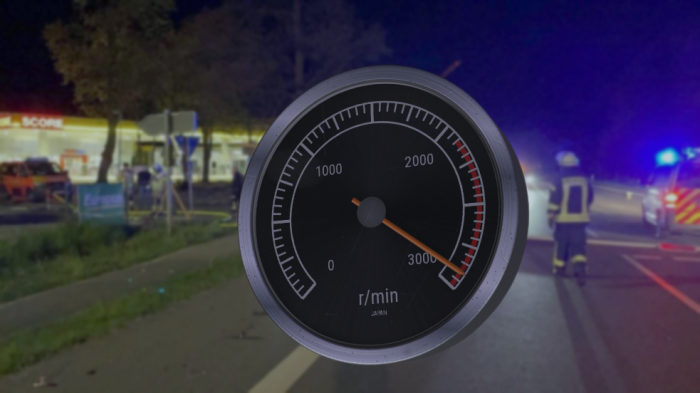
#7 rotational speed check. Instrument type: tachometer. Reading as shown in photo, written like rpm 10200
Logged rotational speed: rpm 2900
